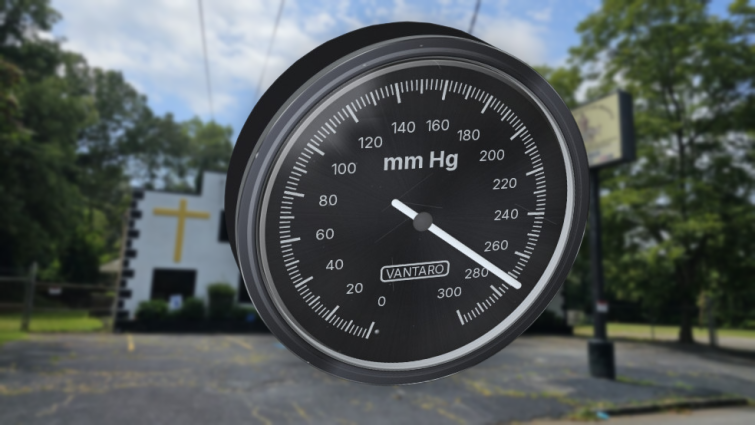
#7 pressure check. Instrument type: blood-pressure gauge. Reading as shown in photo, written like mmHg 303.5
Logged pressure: mmHg 272
